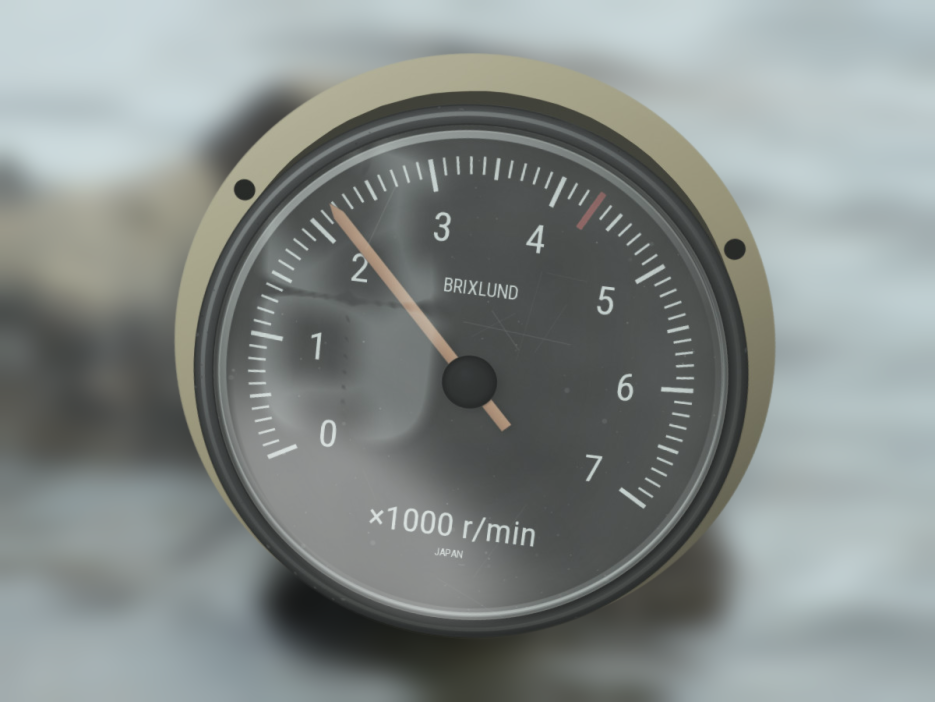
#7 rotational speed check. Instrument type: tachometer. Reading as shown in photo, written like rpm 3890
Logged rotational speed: rpm 2200
